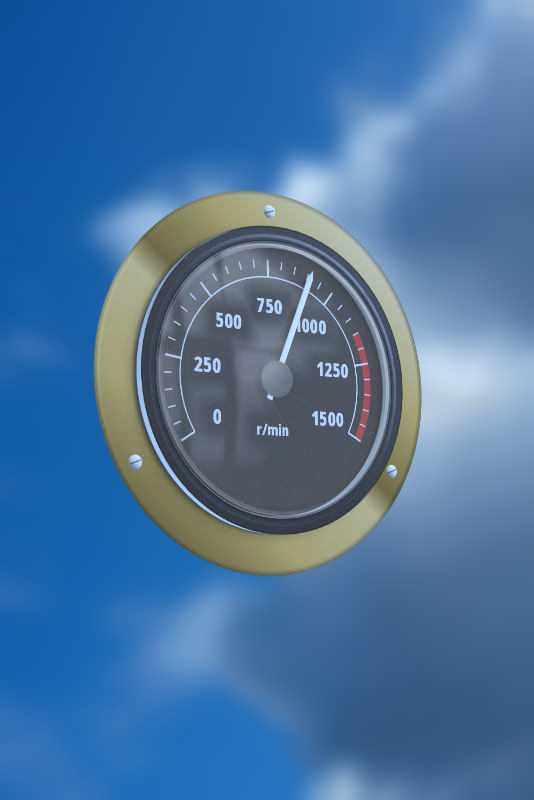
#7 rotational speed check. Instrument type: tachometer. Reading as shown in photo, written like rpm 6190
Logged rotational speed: rpm 900
